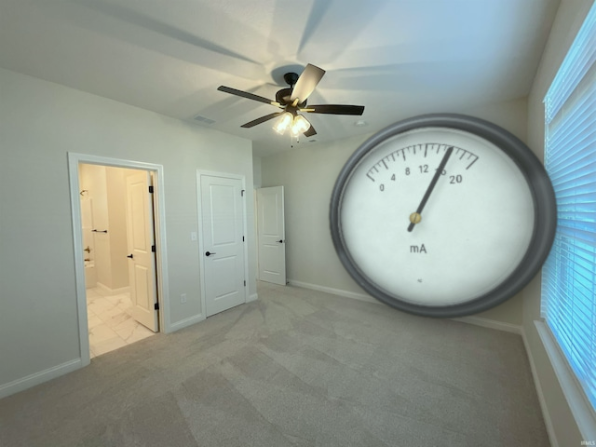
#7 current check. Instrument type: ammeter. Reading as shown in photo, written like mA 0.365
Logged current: mA 16
